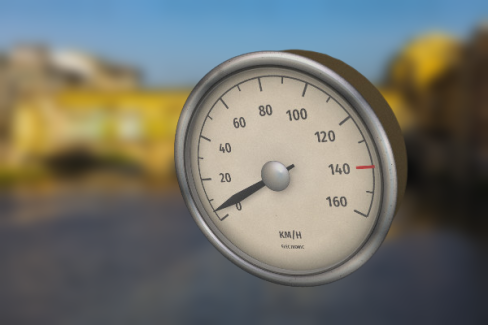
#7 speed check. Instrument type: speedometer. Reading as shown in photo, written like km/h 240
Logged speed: km/h 5
